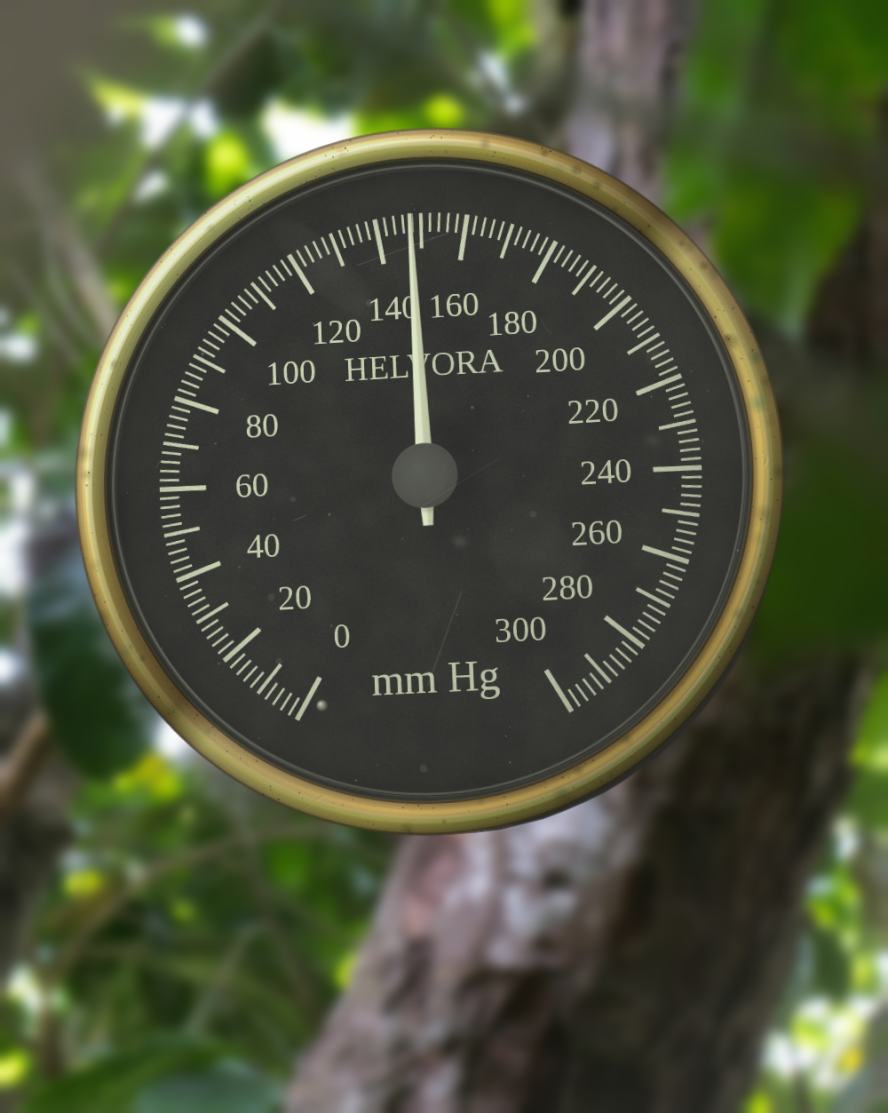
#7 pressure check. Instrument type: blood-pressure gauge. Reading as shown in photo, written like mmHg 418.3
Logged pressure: mmHg 148
